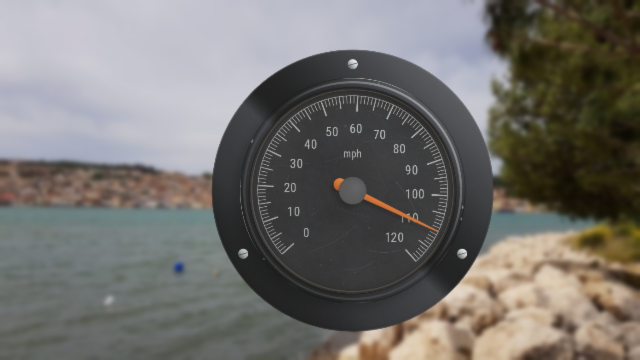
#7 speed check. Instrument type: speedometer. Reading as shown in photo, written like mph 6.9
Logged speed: mph 110
